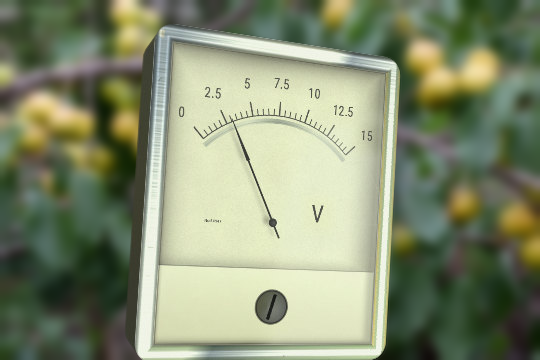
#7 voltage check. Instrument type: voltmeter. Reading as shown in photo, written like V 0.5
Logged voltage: V 3
